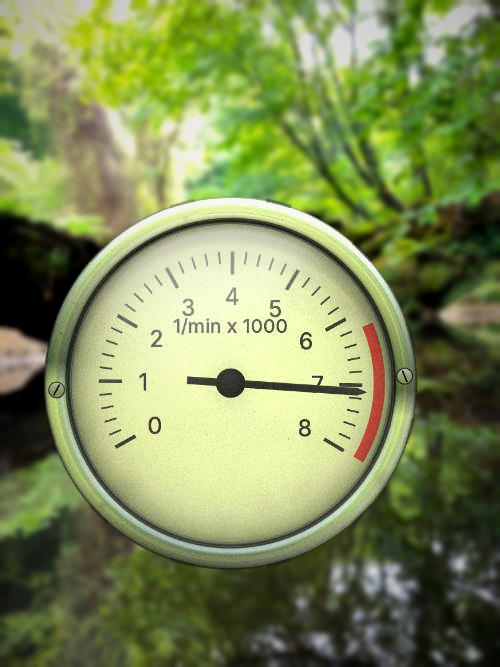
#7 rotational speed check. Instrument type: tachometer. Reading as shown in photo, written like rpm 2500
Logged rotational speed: rpm 7100
